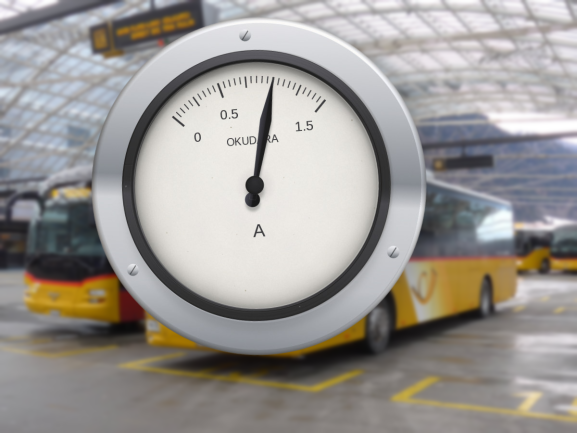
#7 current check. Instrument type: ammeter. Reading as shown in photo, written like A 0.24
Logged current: A 1
